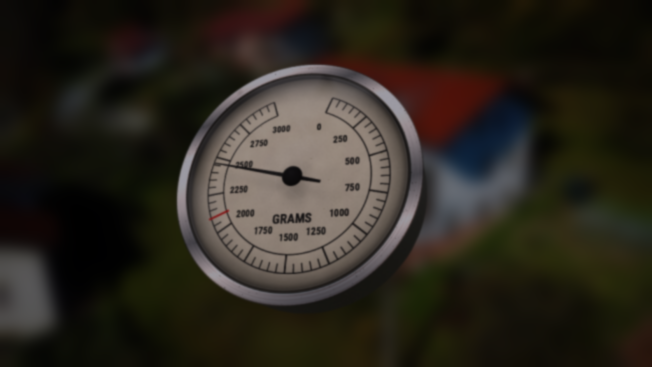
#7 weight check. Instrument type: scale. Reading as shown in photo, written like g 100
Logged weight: g 2450
